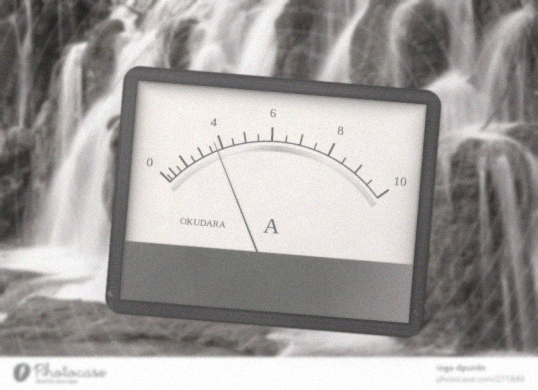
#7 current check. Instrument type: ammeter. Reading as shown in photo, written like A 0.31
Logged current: A 3.75
